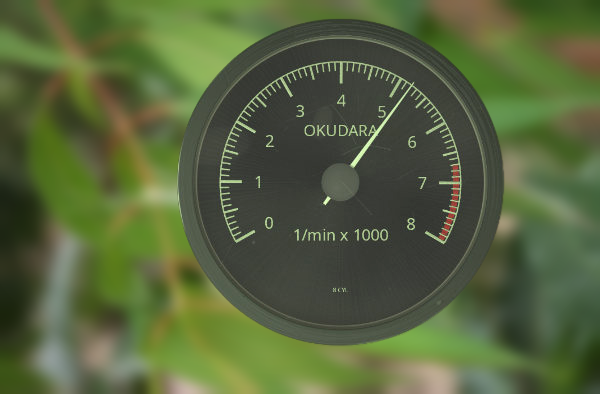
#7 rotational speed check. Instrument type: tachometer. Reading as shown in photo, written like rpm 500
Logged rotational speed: rpm 5200
